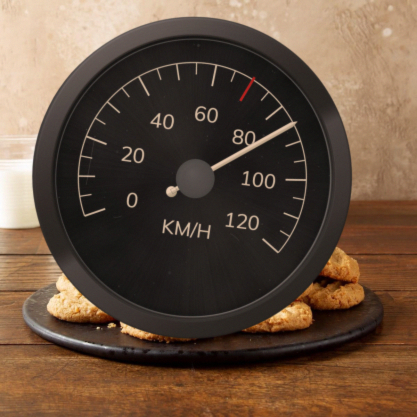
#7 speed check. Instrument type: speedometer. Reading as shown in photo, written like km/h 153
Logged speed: km/h 85
